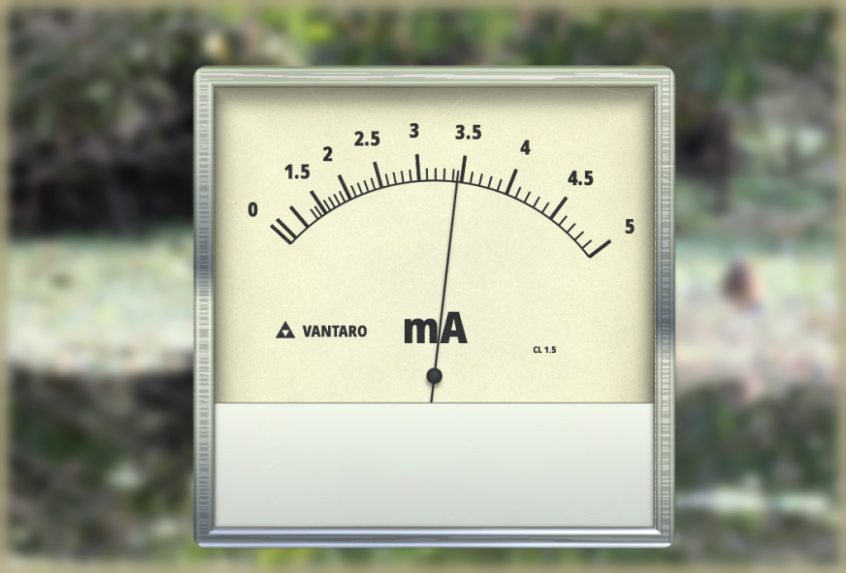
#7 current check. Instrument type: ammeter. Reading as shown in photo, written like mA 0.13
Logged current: mA 3.45
